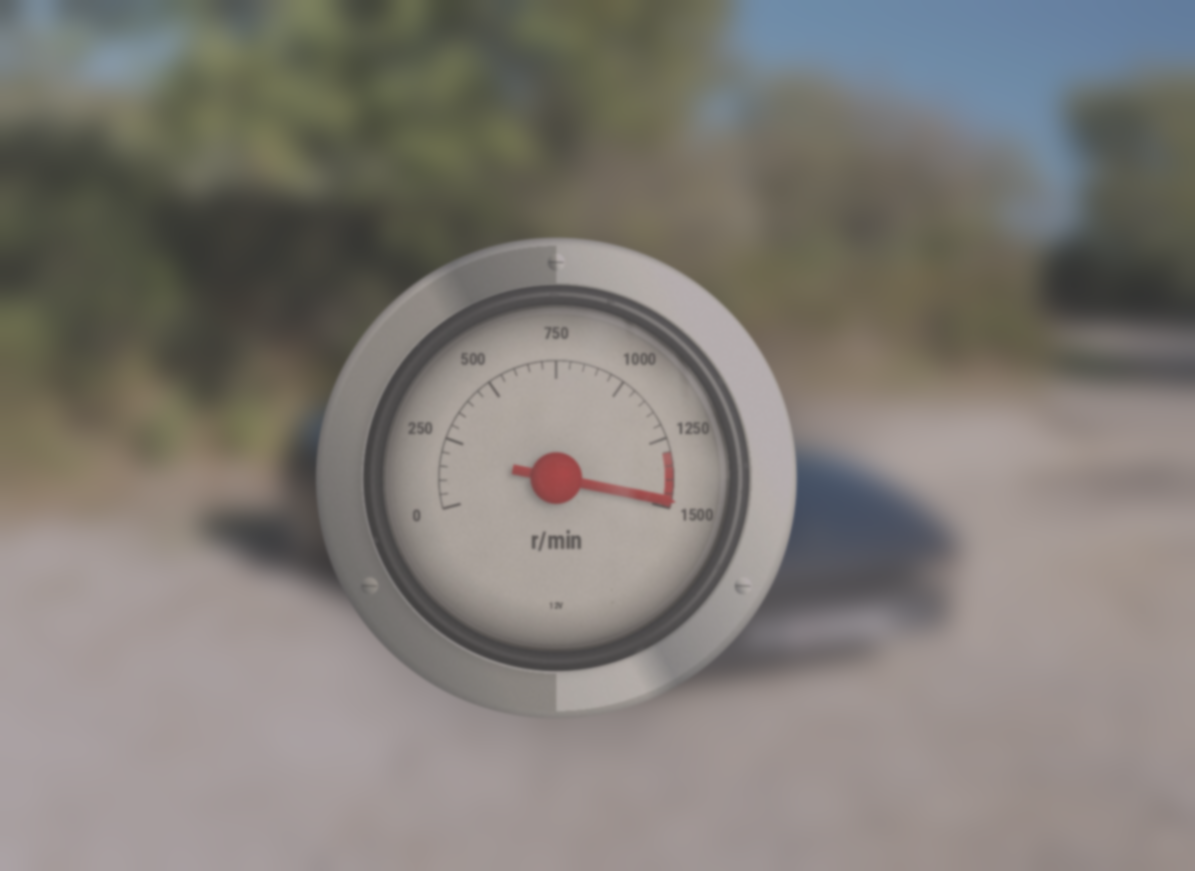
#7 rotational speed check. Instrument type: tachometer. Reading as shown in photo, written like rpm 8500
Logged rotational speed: rpm 1475
